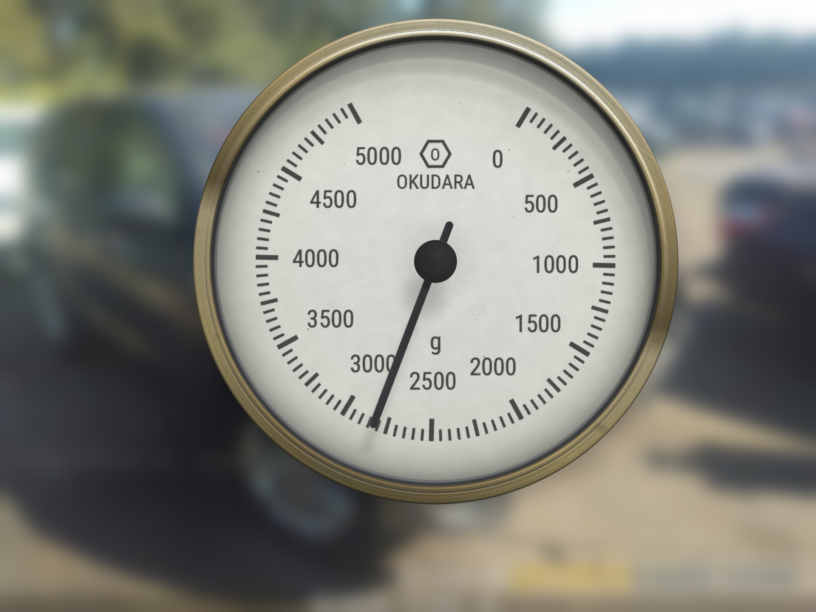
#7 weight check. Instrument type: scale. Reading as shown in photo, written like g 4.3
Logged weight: g 2825
